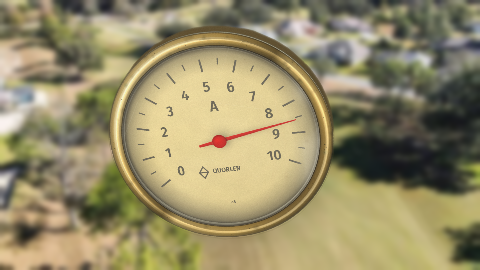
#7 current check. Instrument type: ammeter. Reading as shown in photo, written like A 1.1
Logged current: A 8.5
